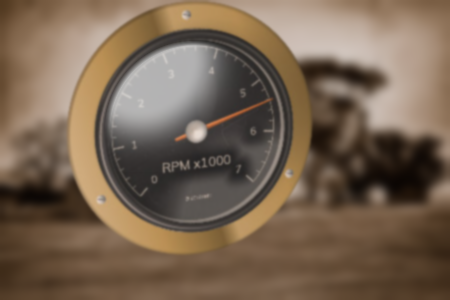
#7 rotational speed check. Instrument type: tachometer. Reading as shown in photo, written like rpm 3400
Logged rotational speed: rpm 5400
